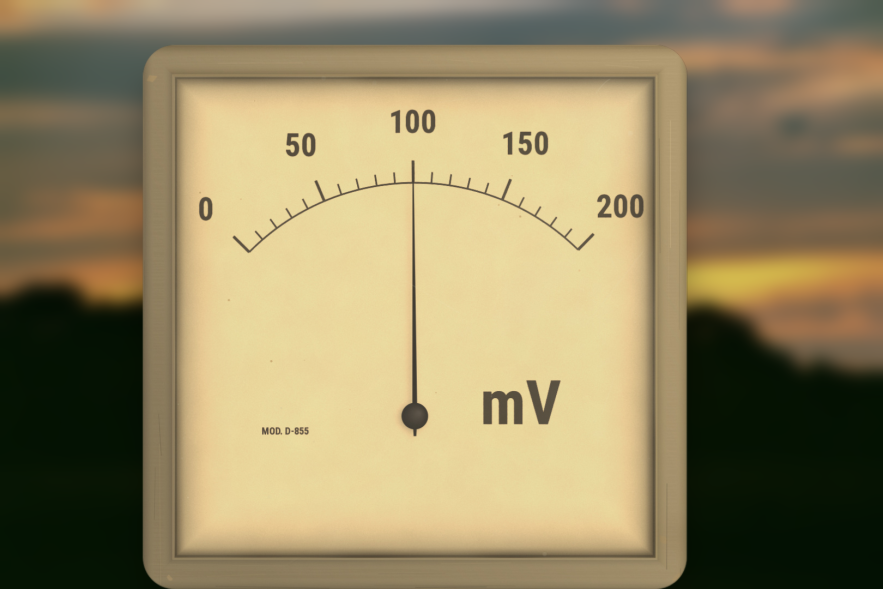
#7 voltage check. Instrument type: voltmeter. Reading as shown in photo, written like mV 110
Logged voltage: mV 100
